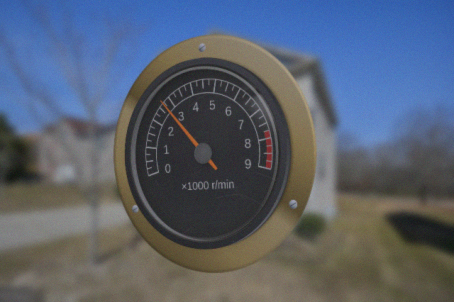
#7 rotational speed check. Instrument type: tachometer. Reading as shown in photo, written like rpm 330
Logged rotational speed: rpm 2750
